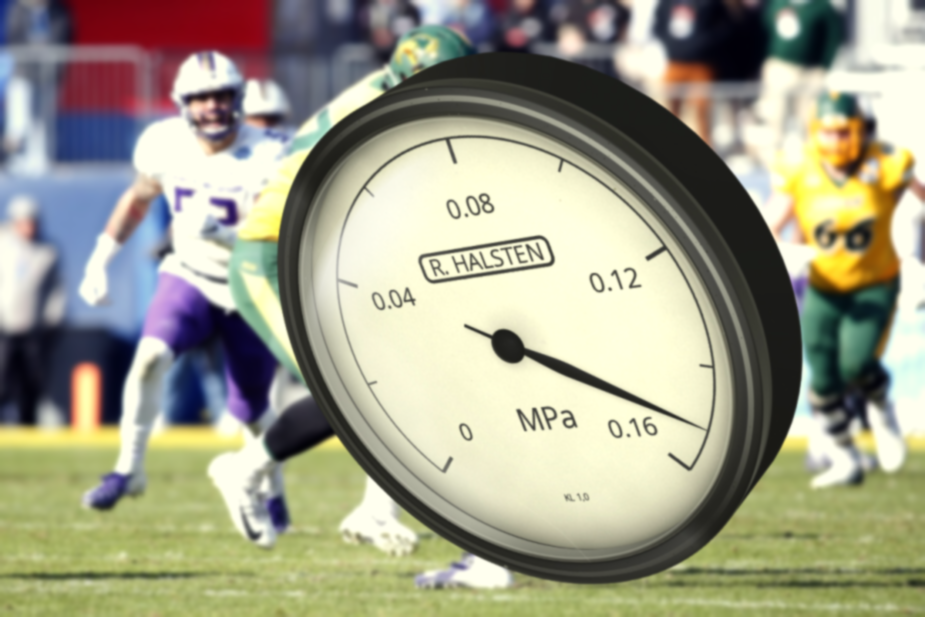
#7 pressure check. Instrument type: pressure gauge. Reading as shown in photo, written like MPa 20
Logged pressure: MPa 0.15
